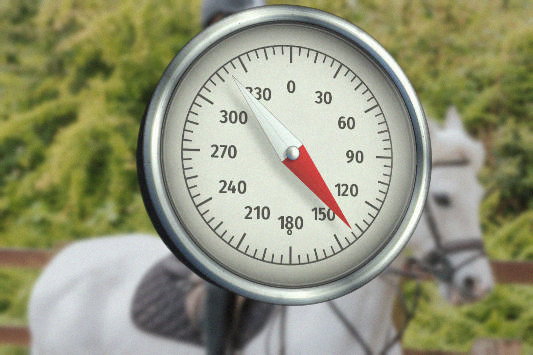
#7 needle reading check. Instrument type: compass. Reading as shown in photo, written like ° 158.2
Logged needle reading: ° 140
